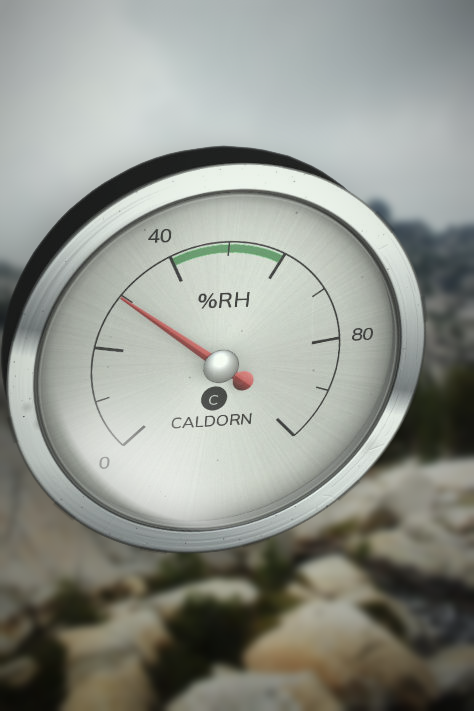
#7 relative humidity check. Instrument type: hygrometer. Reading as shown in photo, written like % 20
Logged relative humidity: % 30
